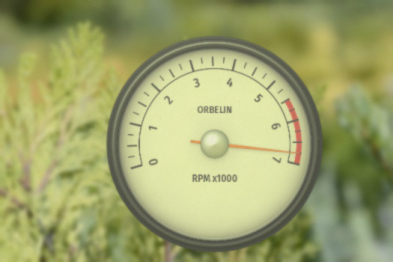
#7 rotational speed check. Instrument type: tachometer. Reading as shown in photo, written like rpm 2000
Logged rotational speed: rpm 6750
